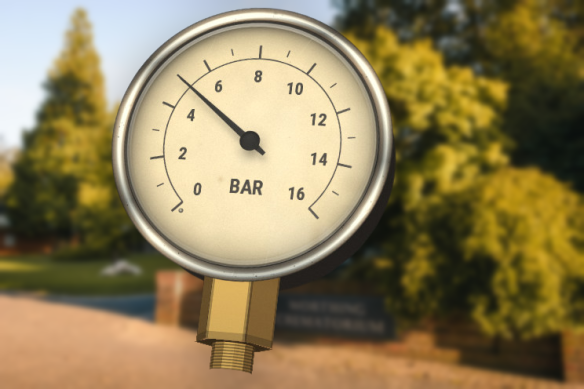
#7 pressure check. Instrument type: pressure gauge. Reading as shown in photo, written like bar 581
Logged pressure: bar 5
